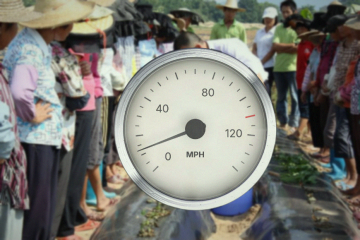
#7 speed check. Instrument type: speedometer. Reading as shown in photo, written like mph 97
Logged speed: mph 12.5
